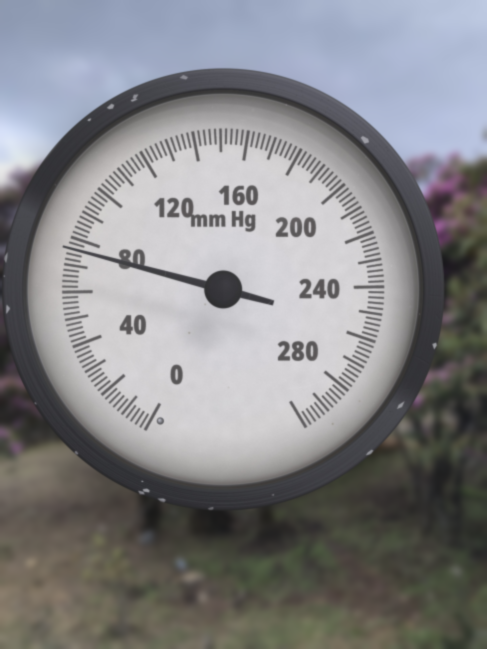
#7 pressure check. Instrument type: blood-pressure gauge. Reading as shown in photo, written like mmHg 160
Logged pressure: mmHg 76
